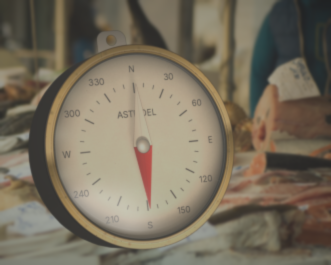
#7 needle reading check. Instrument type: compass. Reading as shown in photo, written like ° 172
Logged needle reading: ° 180
